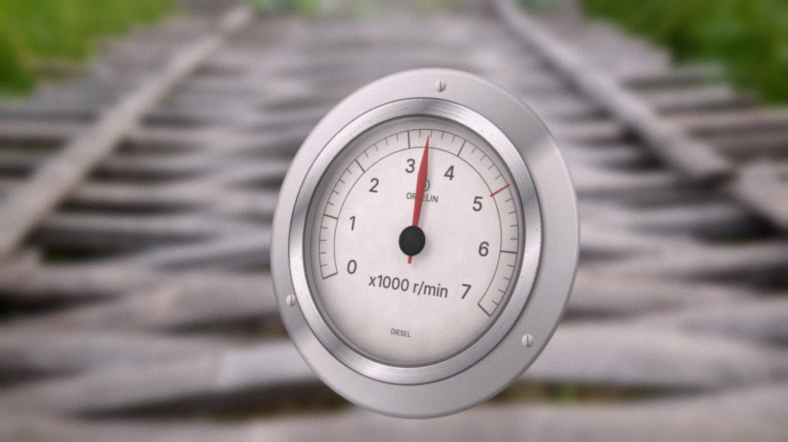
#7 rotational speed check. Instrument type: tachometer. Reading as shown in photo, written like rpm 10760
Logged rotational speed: rpm 3400
